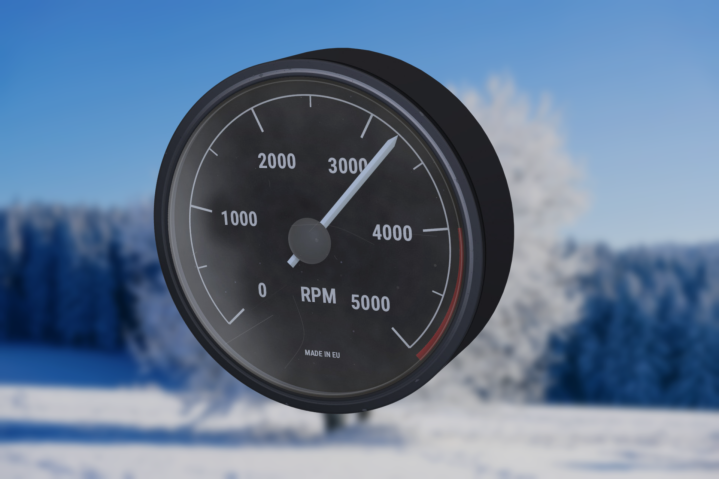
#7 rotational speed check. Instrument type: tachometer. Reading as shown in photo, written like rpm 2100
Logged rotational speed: rpm 3250
